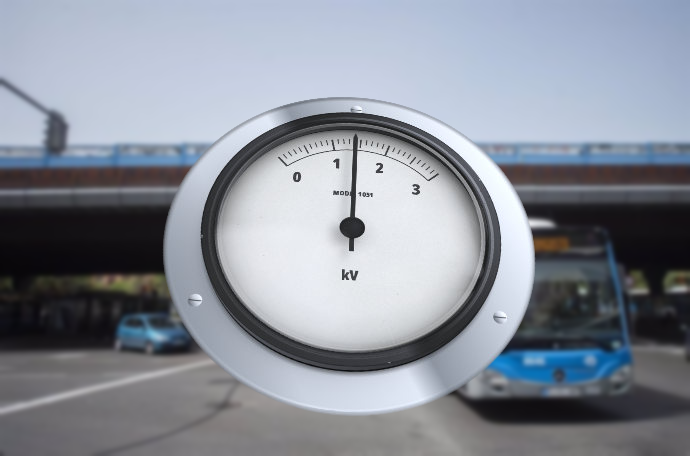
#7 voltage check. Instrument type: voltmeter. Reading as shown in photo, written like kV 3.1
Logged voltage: kV 1.4
